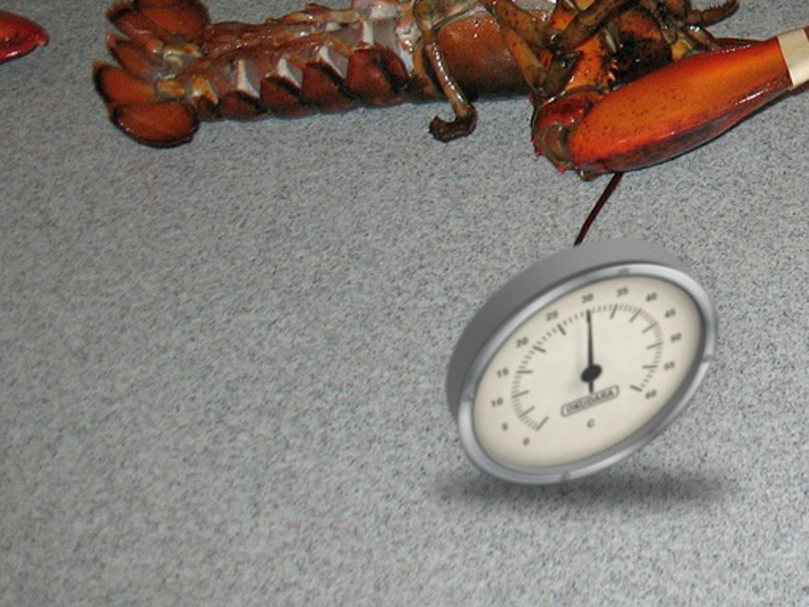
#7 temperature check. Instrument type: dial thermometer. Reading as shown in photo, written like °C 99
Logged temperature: °C 30
